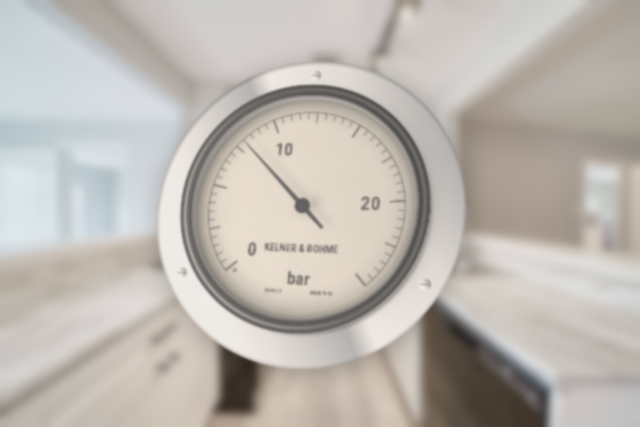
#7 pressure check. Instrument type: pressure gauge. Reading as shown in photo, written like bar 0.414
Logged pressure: bar 8
